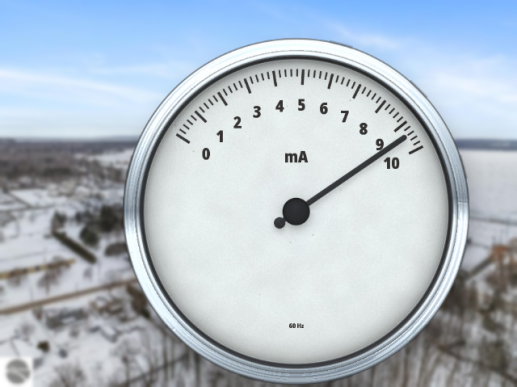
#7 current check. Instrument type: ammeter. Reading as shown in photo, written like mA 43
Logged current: mA 9.4
